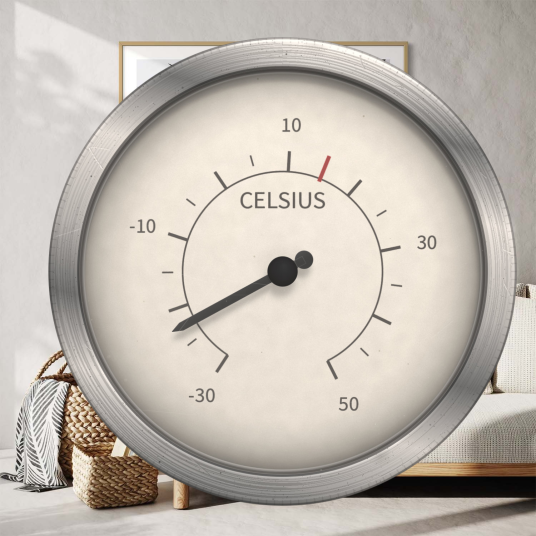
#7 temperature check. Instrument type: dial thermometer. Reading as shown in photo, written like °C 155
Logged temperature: °C -22.5
